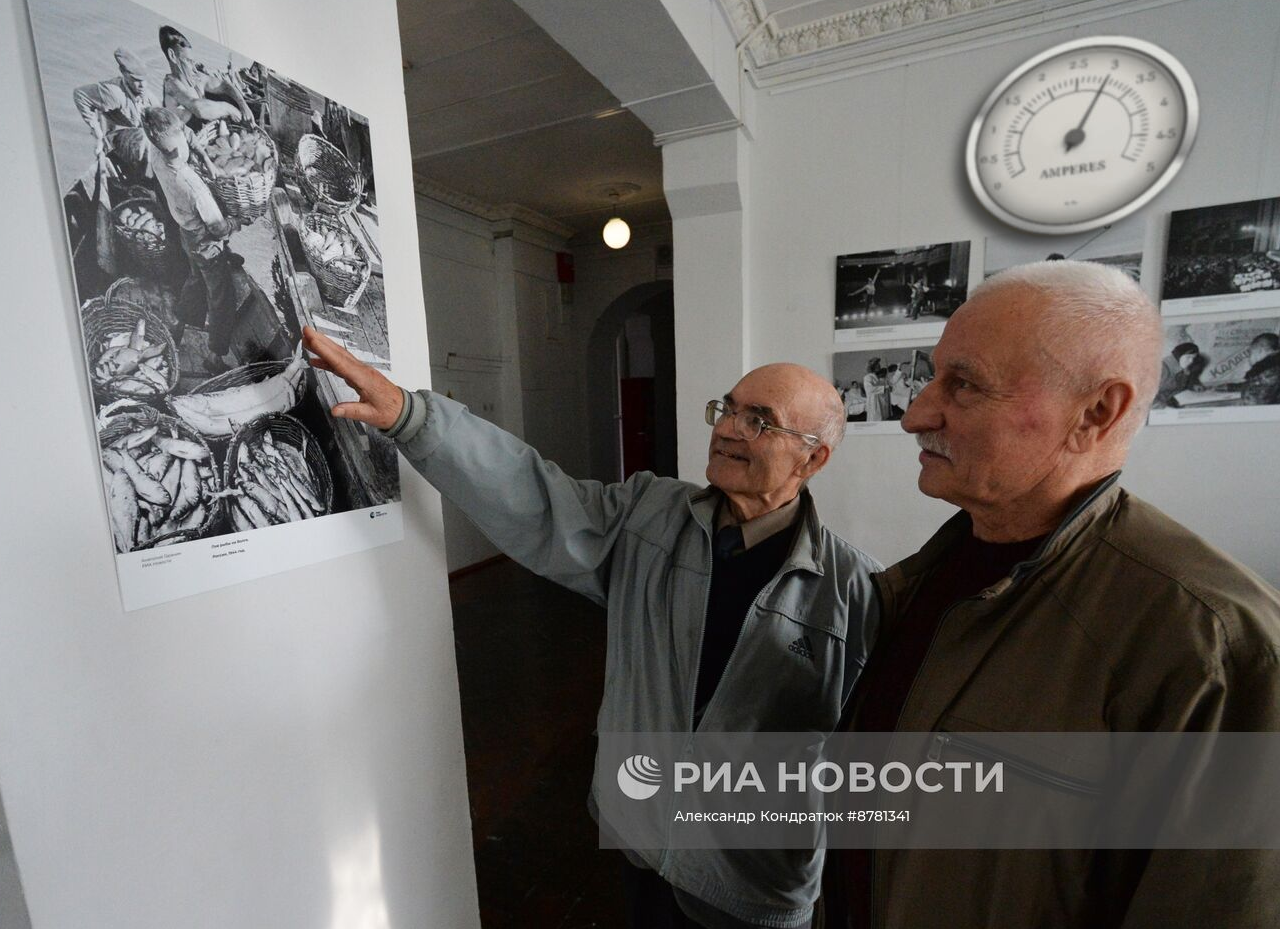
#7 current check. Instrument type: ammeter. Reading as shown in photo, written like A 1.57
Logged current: A 3
